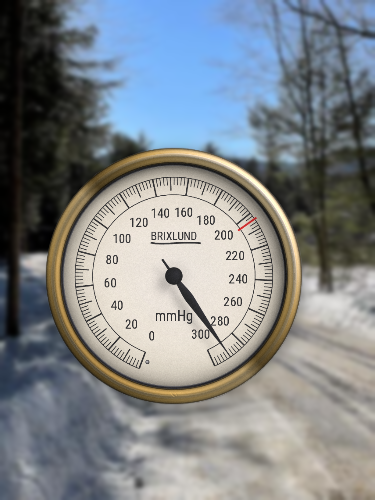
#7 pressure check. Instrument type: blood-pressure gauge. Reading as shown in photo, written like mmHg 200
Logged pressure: mmHg 290
